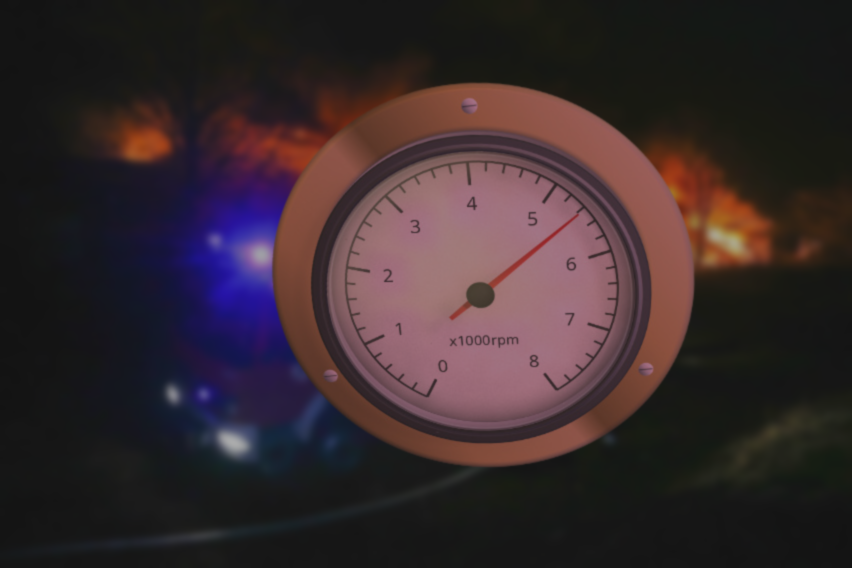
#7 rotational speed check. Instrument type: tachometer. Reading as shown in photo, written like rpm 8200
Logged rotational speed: rpm 5400
